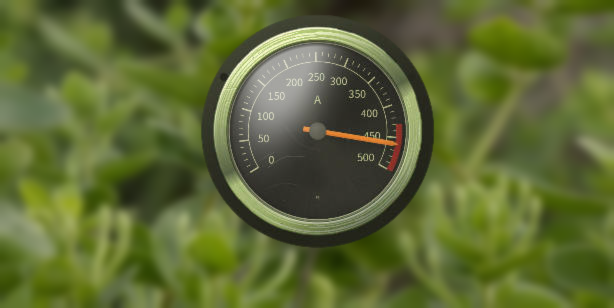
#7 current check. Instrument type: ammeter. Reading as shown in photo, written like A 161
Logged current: A 460
